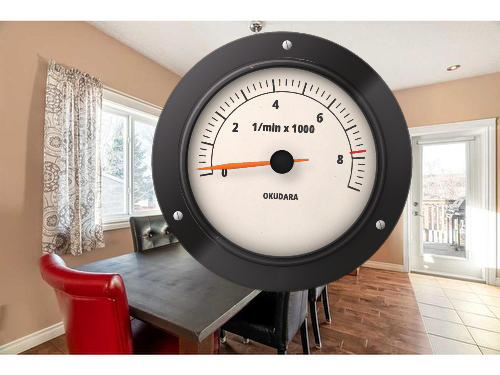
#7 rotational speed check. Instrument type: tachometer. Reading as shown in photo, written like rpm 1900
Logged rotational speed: rpm 200
